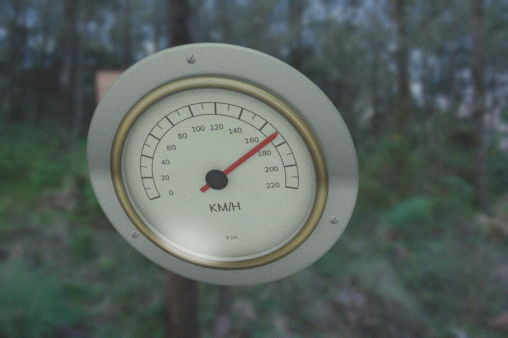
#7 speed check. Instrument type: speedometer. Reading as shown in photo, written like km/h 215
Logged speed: km/h 170
